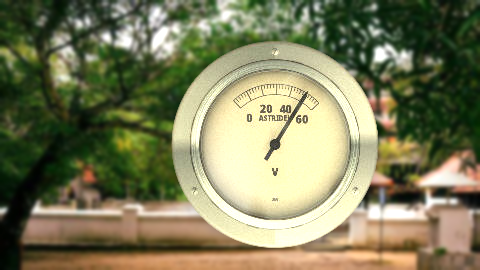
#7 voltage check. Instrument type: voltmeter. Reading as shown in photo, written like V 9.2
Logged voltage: V 50
